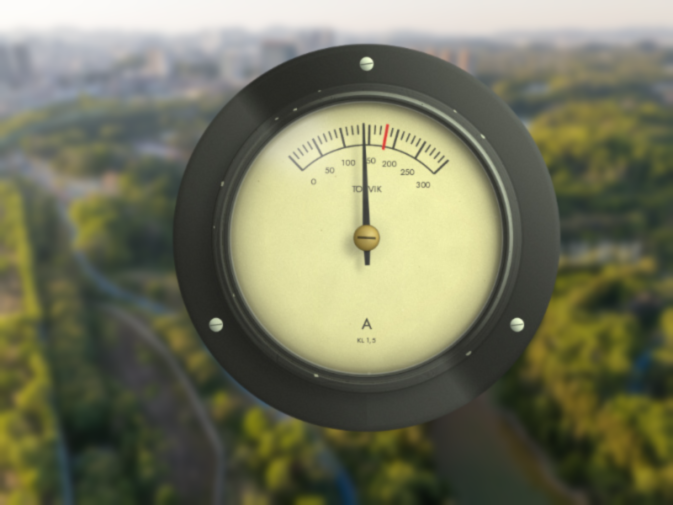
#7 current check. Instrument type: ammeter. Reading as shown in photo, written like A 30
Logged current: A 140
